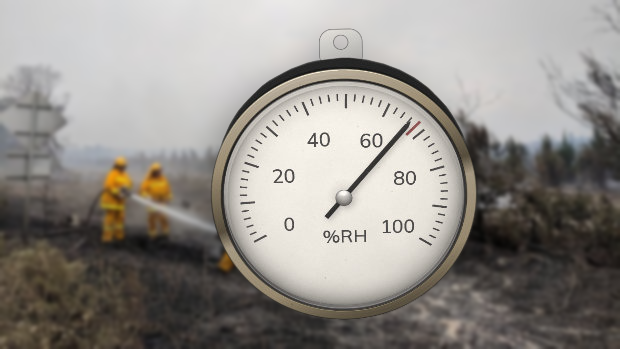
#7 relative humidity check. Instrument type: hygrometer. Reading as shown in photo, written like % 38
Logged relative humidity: % 66
